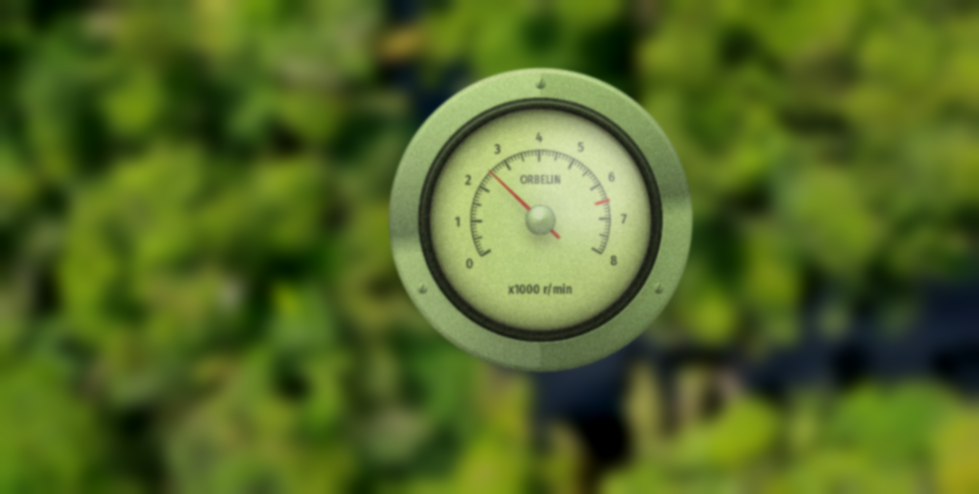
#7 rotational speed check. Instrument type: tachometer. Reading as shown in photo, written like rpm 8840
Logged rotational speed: rpm 2500
